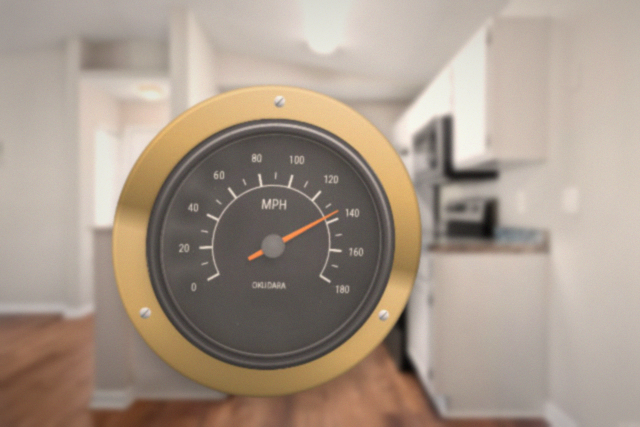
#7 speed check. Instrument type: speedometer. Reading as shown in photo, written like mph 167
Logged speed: mph 135
